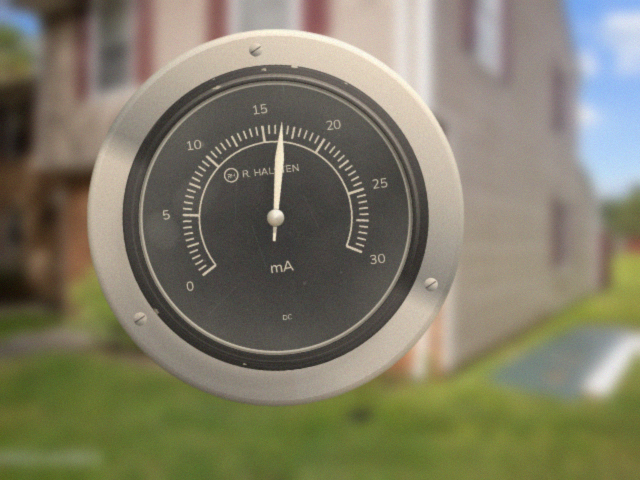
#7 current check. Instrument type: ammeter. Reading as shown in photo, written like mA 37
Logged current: mA 16.5
